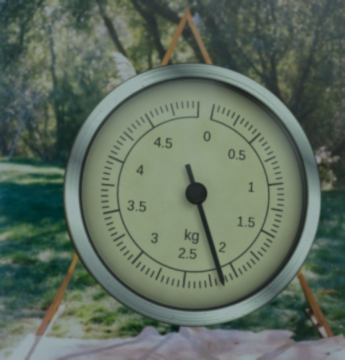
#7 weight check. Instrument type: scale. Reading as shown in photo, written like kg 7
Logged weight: kg 2.15
